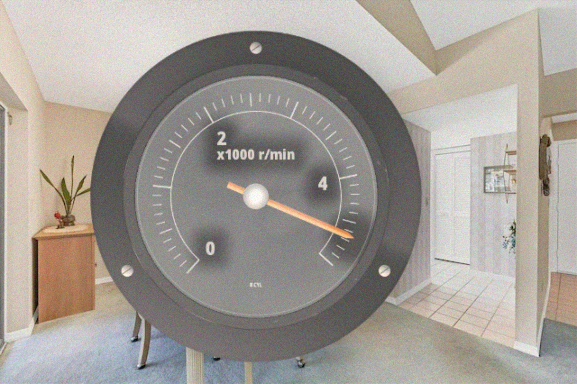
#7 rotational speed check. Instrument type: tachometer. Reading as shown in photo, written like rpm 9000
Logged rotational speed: rpm 4650
